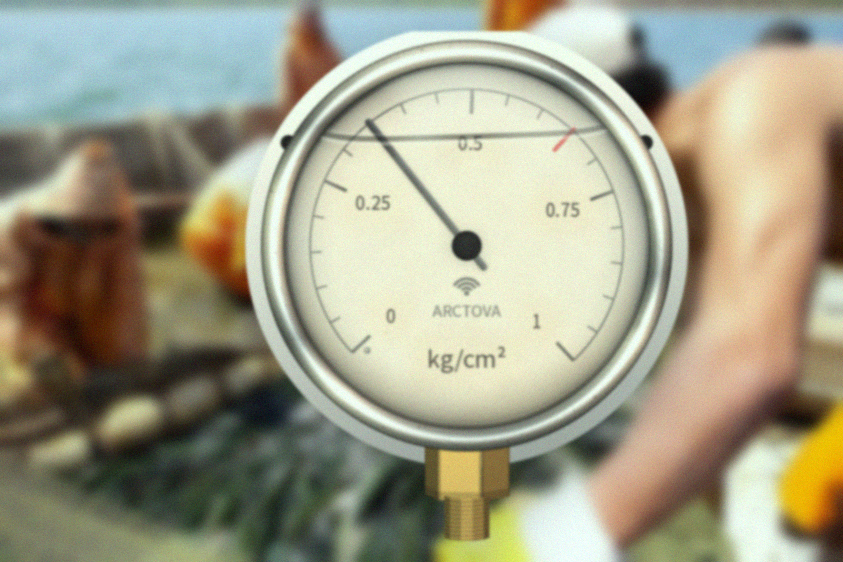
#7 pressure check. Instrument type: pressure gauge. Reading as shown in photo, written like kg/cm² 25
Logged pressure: kg/cm² 0.35
